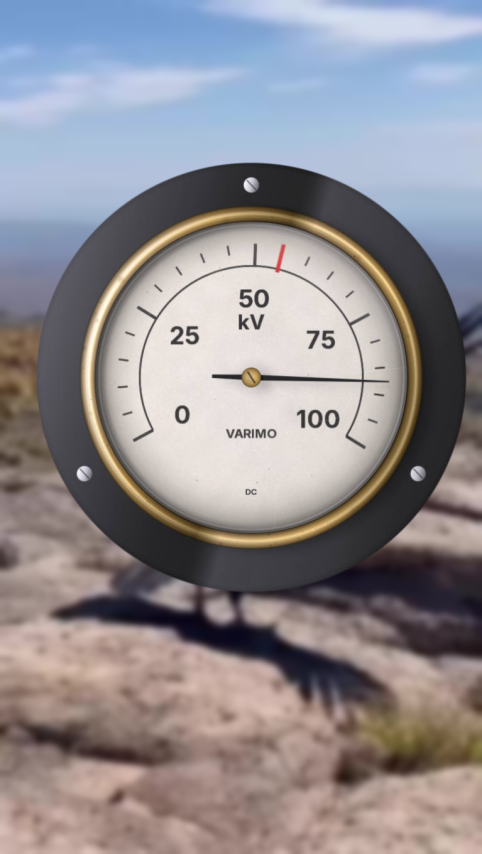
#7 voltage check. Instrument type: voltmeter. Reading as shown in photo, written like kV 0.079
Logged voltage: kV 87.5
